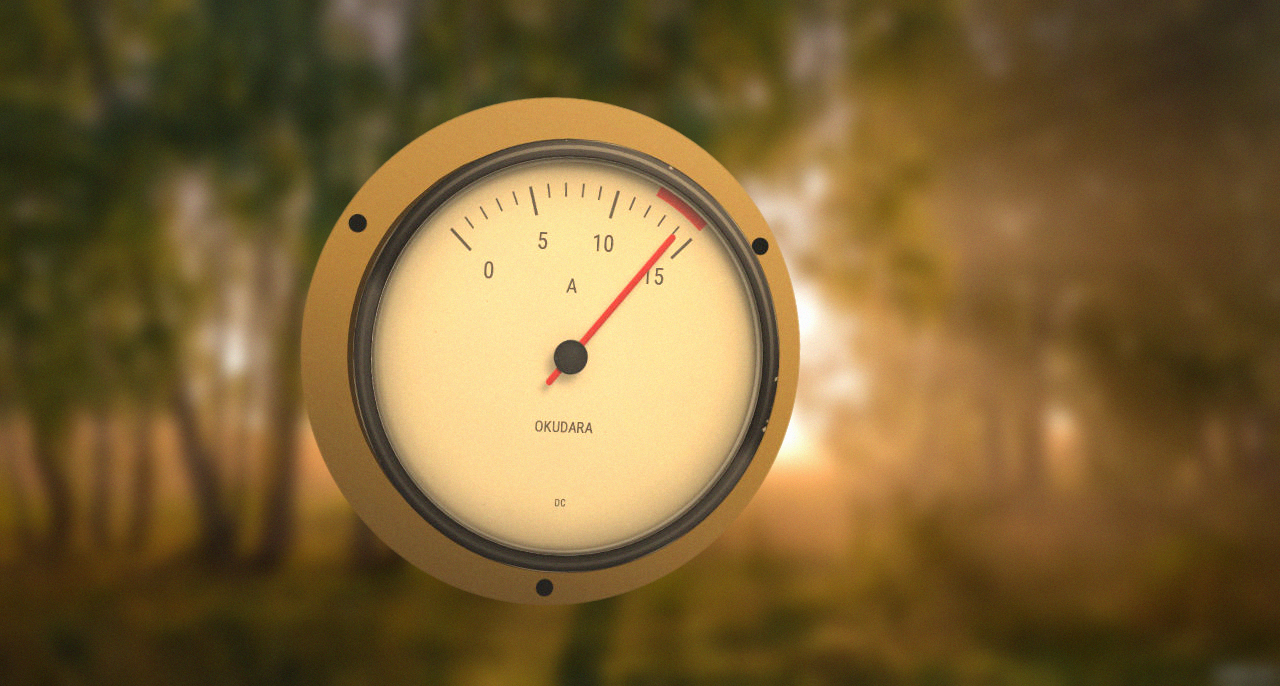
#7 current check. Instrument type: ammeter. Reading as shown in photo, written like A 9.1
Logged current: A 14
